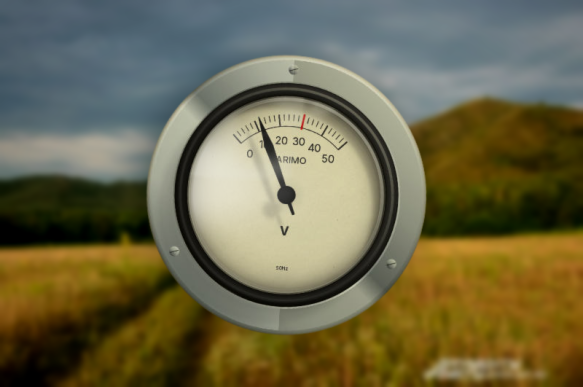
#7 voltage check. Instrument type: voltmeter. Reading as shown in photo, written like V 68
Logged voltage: V 12
